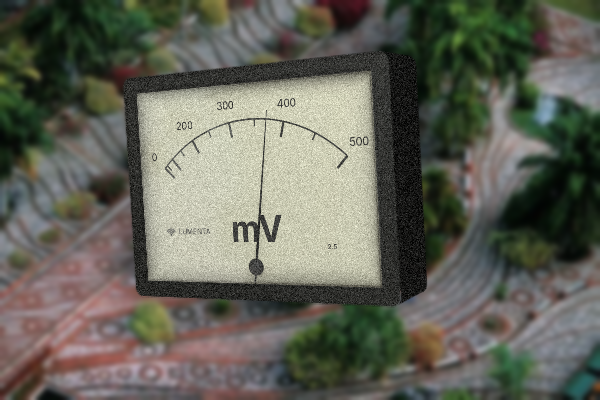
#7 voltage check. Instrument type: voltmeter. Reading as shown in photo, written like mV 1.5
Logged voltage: mV 375
